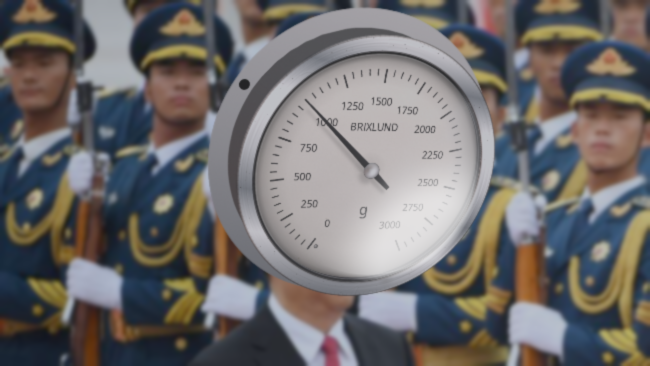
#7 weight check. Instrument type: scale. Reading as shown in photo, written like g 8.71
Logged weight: g 1000
